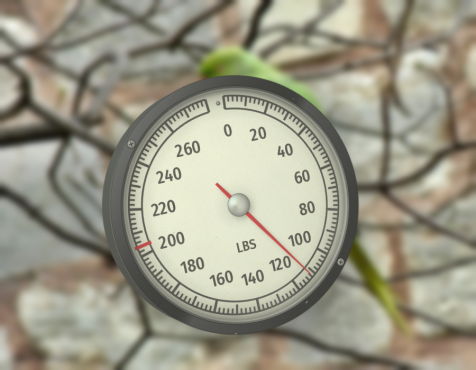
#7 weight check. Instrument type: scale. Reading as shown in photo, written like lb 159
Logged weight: lb 112
